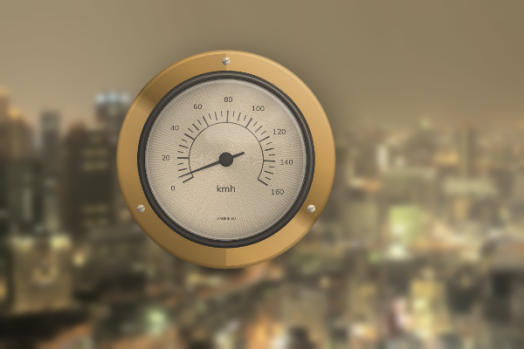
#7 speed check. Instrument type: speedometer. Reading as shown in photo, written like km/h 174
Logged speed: km/h 5
